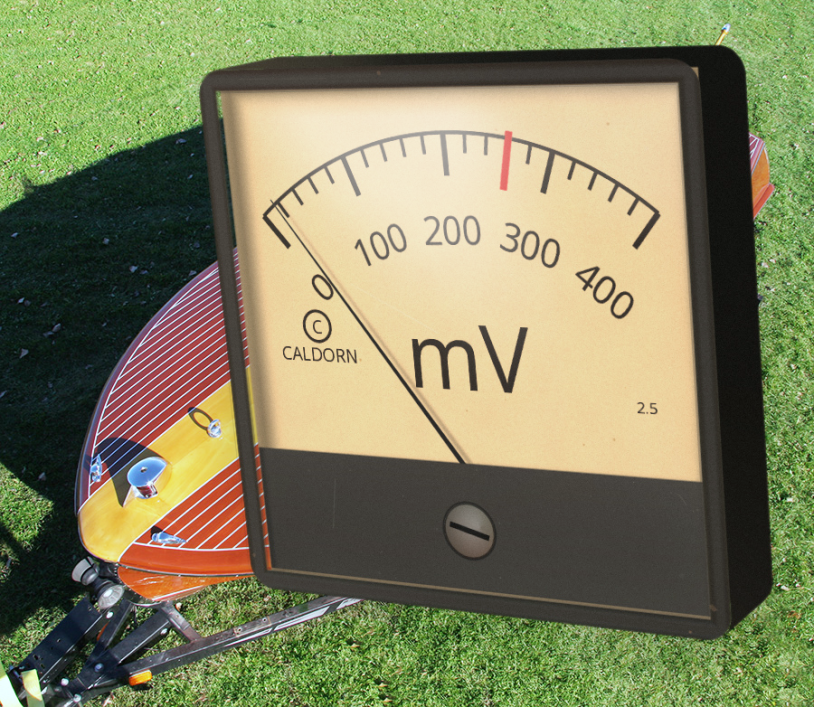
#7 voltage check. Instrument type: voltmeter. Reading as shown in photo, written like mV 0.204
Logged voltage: mV 20
